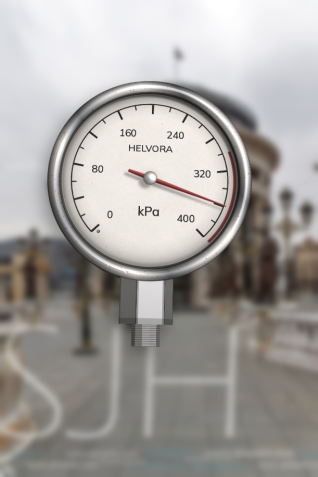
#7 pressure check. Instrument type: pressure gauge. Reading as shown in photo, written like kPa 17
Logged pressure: kPa 360
